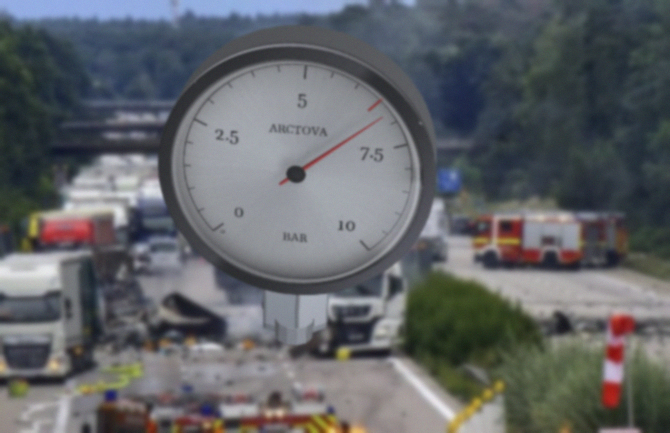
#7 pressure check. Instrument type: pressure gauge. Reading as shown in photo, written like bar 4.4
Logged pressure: bar 6.75
